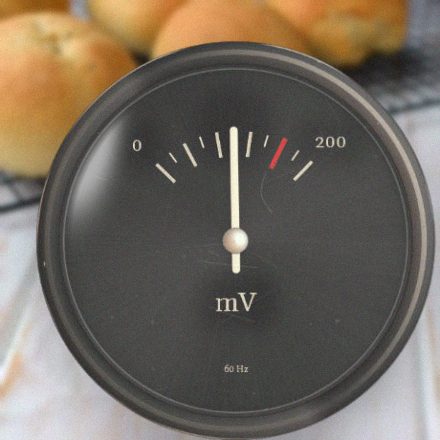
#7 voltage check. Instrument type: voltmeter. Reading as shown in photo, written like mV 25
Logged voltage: mV 100
